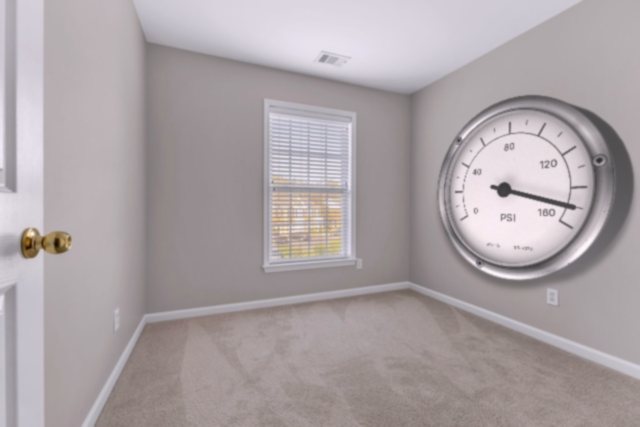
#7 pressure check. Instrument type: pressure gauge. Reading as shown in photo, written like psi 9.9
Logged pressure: psi 150
